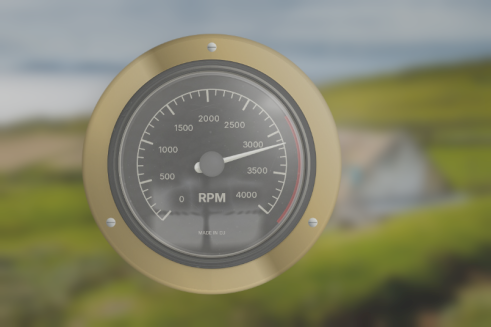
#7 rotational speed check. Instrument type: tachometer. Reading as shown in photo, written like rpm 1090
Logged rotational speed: rpm 3150
